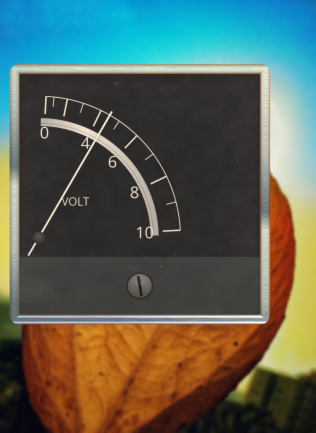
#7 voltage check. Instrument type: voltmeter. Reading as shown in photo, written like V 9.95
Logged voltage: V 4.5
